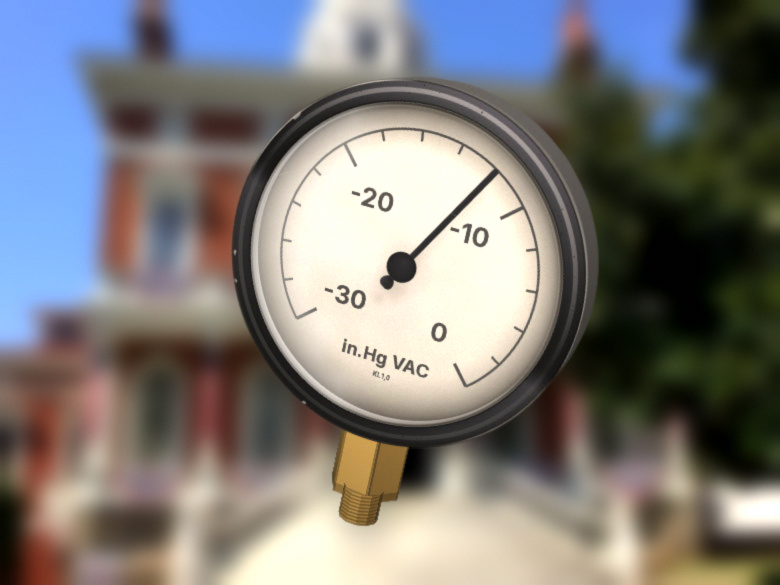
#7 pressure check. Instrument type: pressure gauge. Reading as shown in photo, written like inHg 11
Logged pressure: inHg -12
